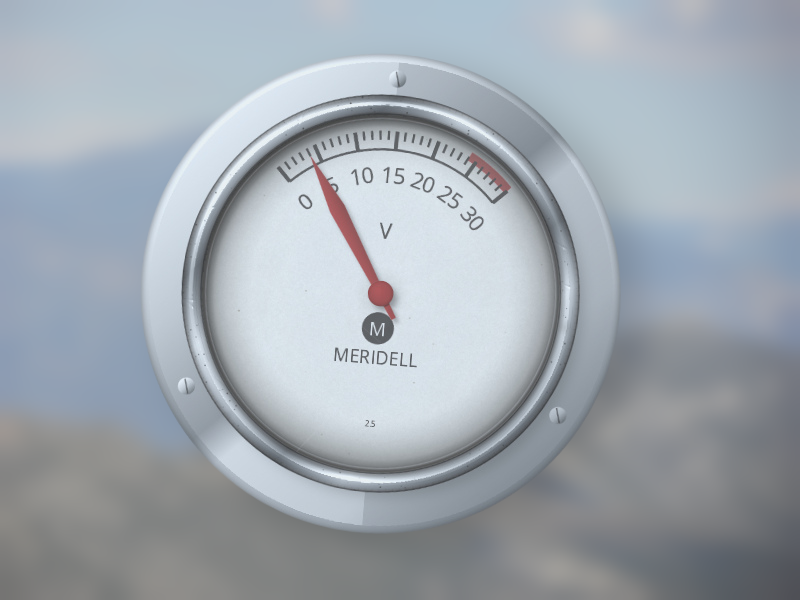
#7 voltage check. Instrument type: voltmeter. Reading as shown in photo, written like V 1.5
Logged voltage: V 4
